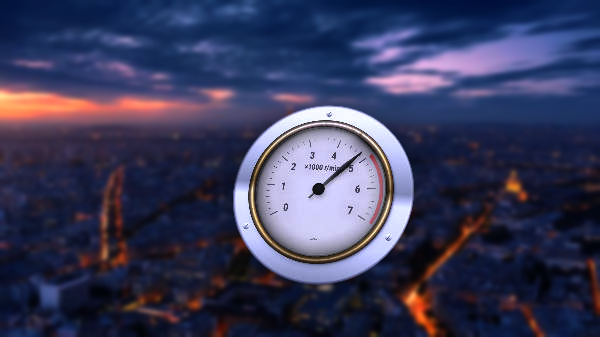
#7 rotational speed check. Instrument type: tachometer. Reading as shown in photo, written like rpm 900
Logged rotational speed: rpm 4800
